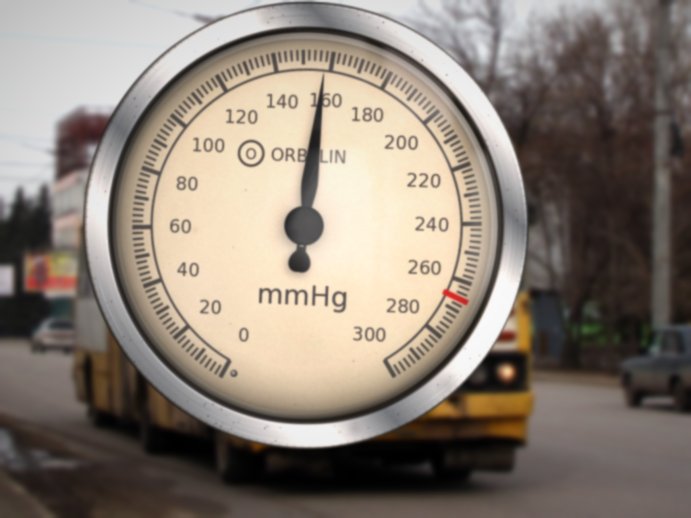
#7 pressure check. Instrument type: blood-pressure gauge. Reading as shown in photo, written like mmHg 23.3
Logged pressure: mmHg 158
